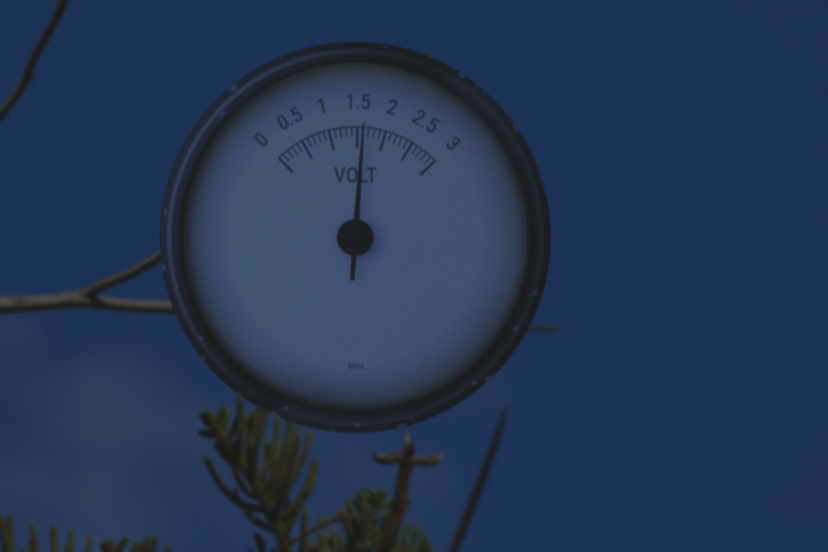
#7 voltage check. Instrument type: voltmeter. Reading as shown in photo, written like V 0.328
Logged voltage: V 1.6
